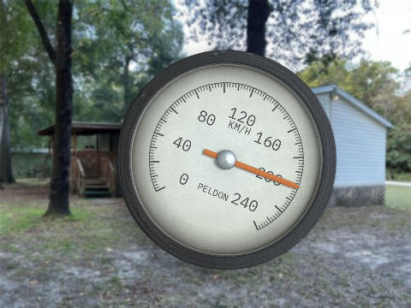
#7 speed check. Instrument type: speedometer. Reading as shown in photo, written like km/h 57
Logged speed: km/h 200
